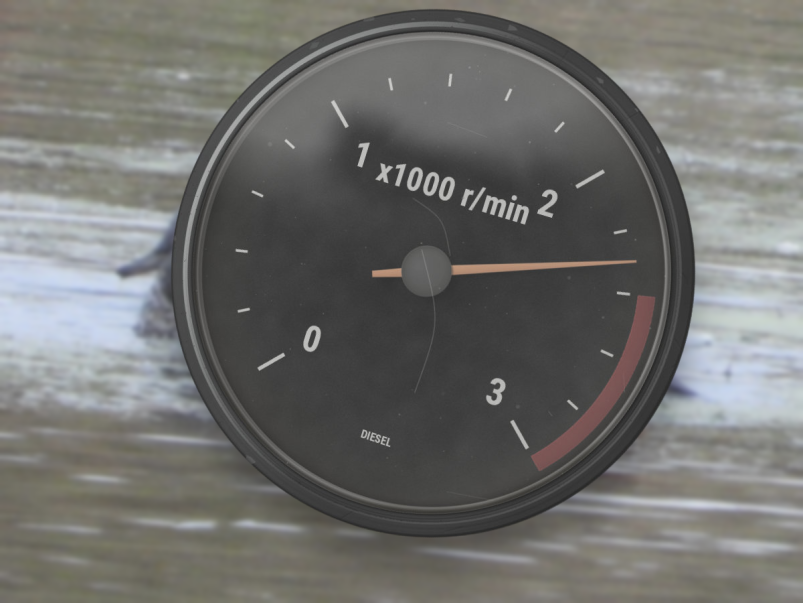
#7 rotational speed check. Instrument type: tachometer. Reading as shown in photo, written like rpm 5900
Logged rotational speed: rpm 2300
